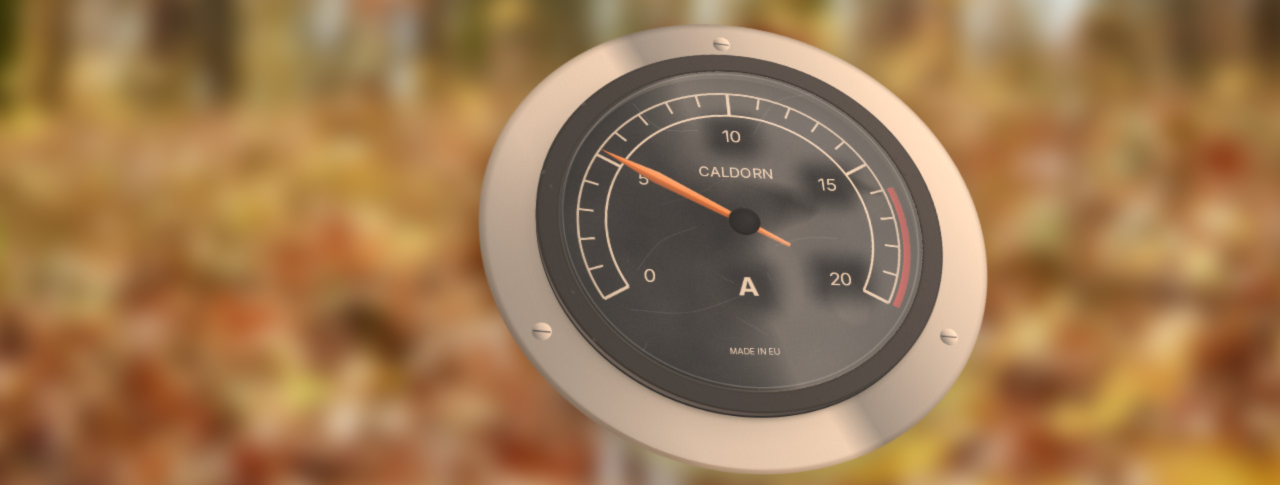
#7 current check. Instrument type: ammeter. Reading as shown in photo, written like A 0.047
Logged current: A 5
